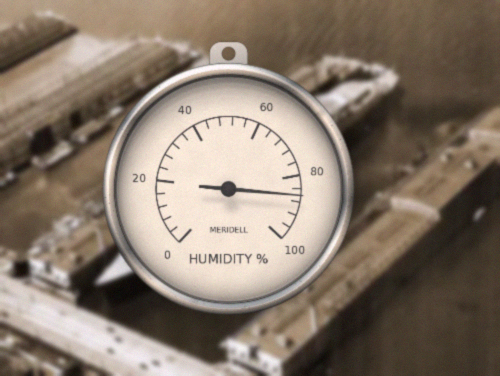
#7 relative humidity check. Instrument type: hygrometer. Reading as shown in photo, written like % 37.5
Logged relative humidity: % 86
